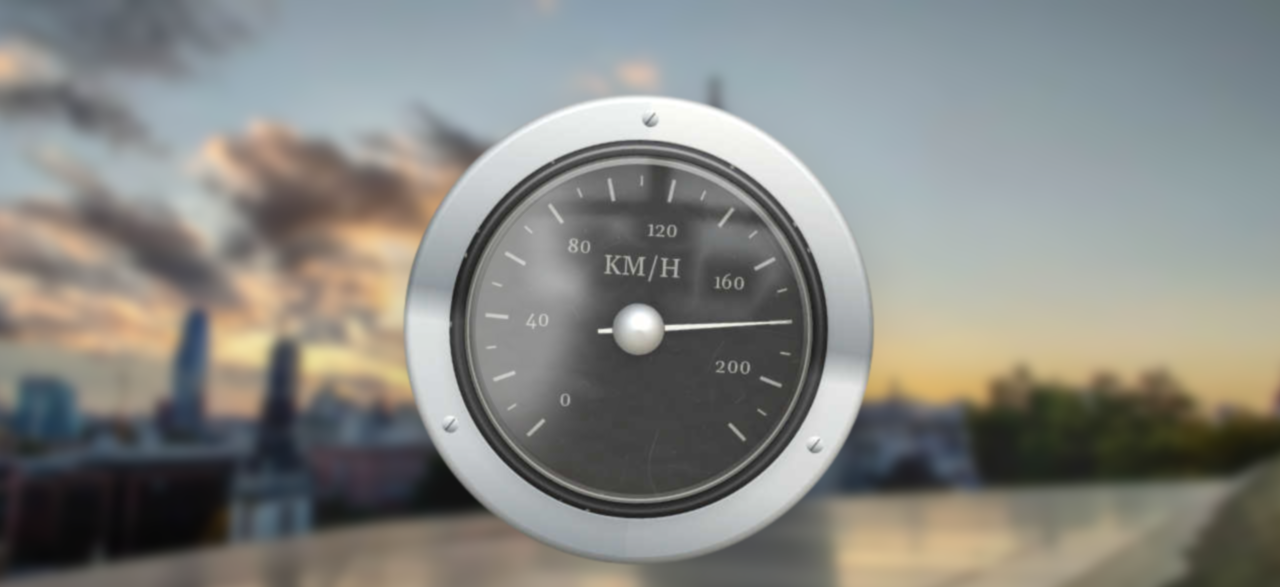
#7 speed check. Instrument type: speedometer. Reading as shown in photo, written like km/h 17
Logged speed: km/h 180
